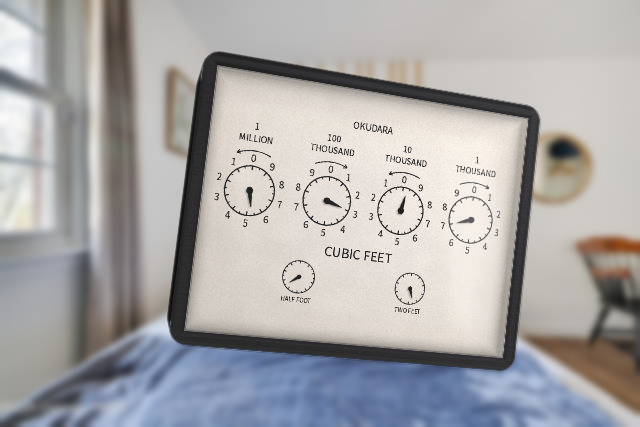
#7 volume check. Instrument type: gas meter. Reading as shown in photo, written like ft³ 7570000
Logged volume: ft³ 529700
